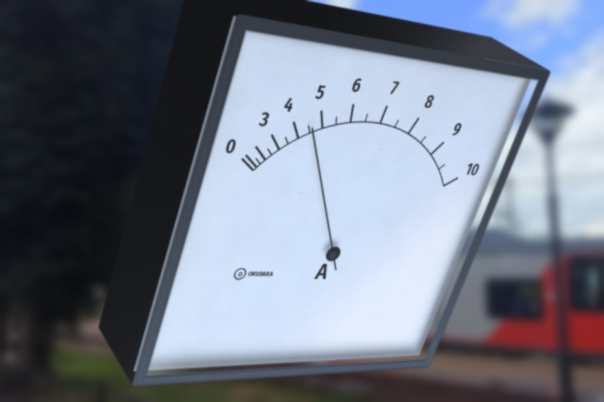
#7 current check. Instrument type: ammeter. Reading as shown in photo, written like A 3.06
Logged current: A 4.5
